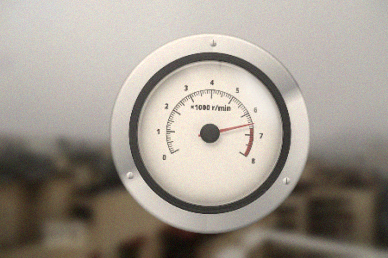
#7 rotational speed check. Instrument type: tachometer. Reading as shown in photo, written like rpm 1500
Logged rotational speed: rpm 6500
